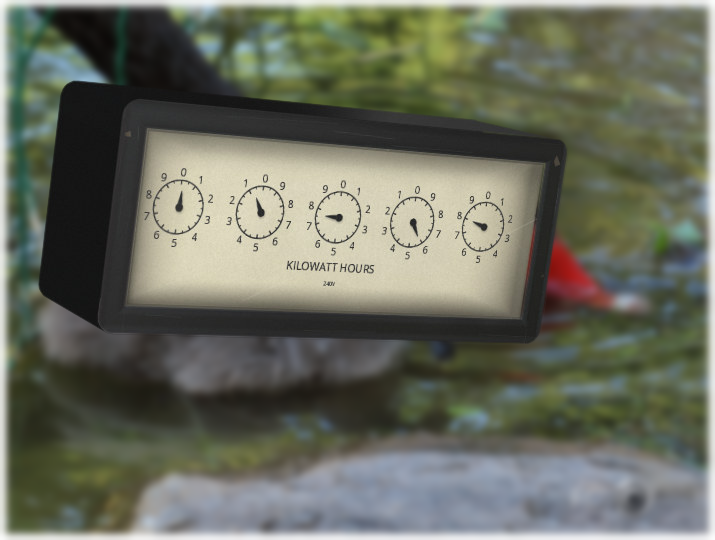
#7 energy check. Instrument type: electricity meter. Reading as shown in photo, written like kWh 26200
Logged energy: kWh 758
